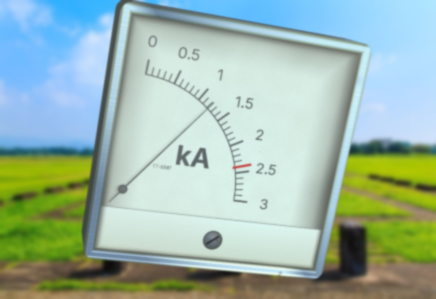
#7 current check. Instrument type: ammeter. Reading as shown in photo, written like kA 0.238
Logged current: kA 1.2
